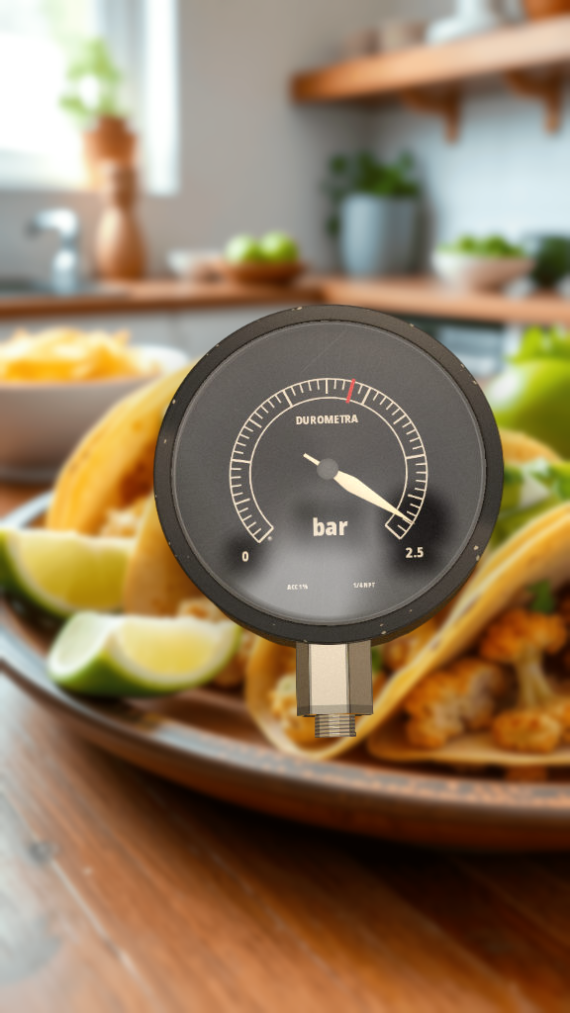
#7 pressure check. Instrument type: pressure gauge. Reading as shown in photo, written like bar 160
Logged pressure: bar 2.4
